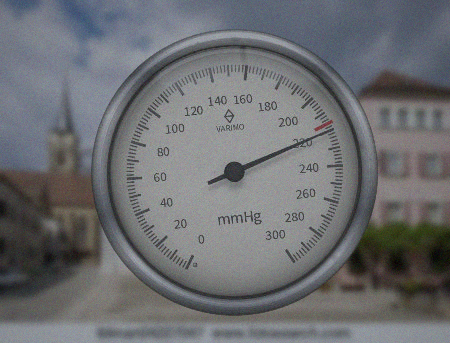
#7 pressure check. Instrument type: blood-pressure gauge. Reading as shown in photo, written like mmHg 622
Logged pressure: mmHg 220
